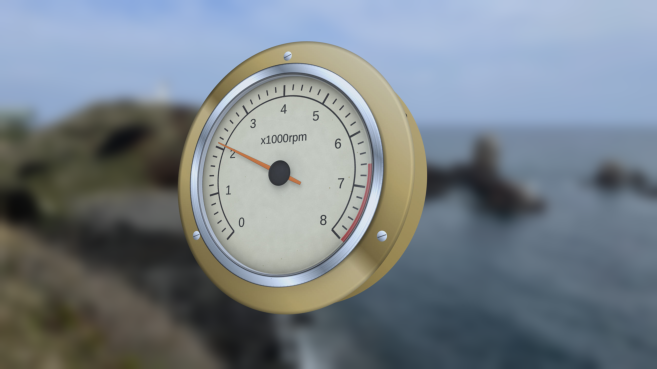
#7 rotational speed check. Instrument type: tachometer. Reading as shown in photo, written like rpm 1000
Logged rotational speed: rpm 2100
